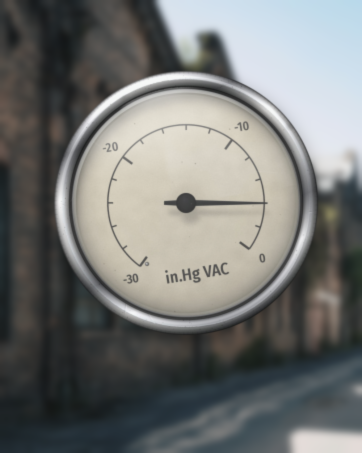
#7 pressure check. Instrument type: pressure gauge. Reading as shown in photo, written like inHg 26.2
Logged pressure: inHg -4
